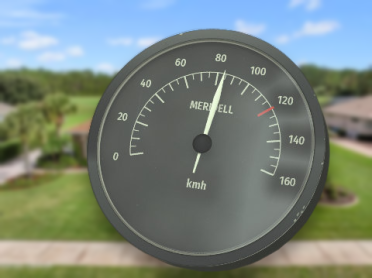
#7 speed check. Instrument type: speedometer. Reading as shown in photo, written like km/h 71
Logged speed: km/h 85
